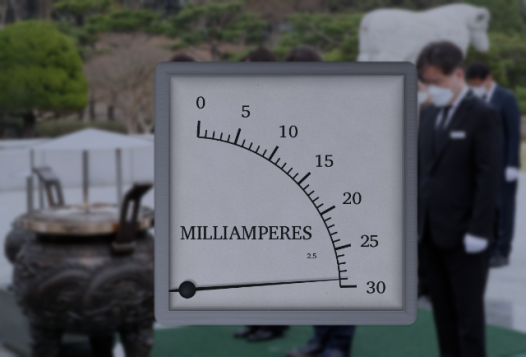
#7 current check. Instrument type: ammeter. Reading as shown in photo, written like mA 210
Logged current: mA 29
